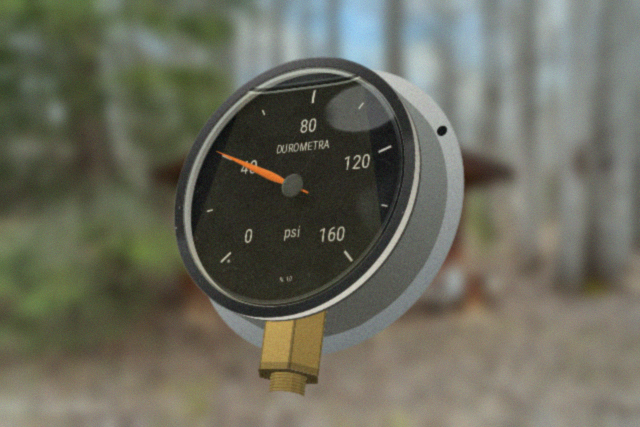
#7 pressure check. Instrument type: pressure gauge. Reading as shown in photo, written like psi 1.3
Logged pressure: psi 40
